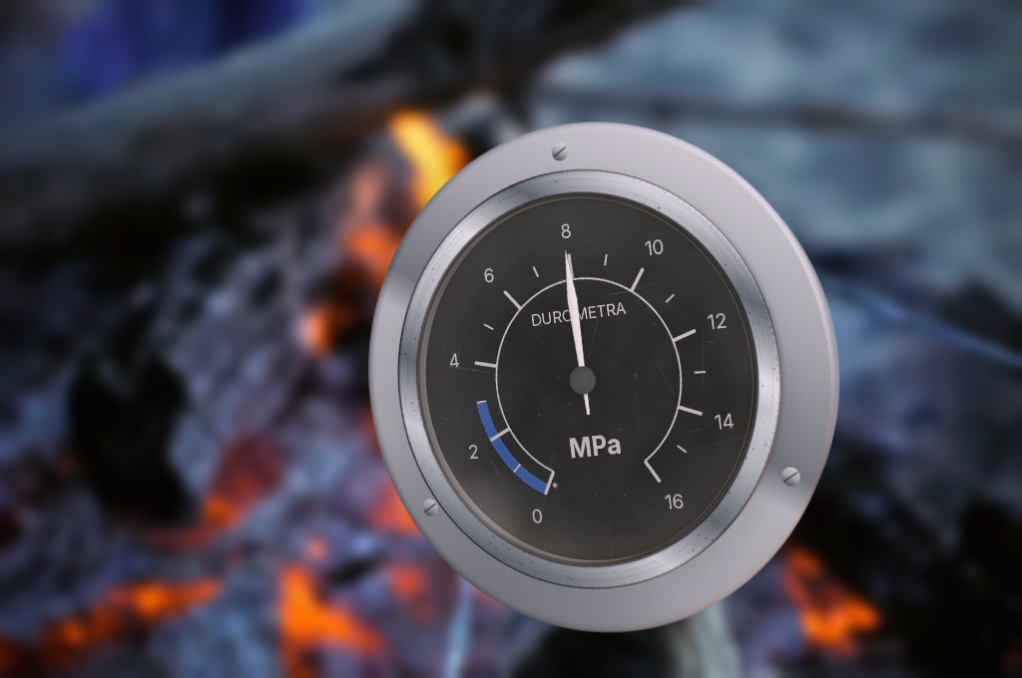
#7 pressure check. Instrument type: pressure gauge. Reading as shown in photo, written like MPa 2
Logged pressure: MPa 8
